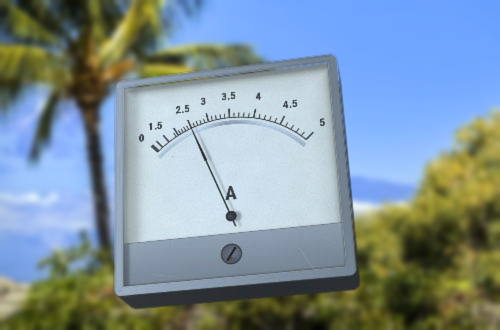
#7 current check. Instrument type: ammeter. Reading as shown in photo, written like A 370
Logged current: A 2.5
